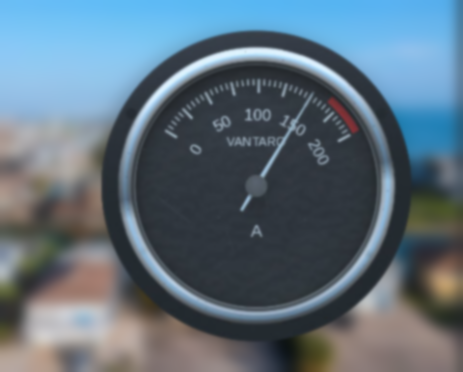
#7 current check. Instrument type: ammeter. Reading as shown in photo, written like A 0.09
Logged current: A 150
